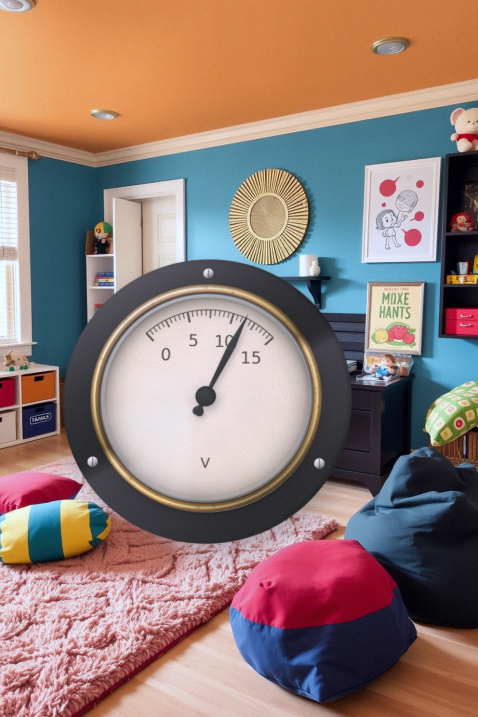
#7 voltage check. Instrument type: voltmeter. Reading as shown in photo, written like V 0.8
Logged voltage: V 11.5
